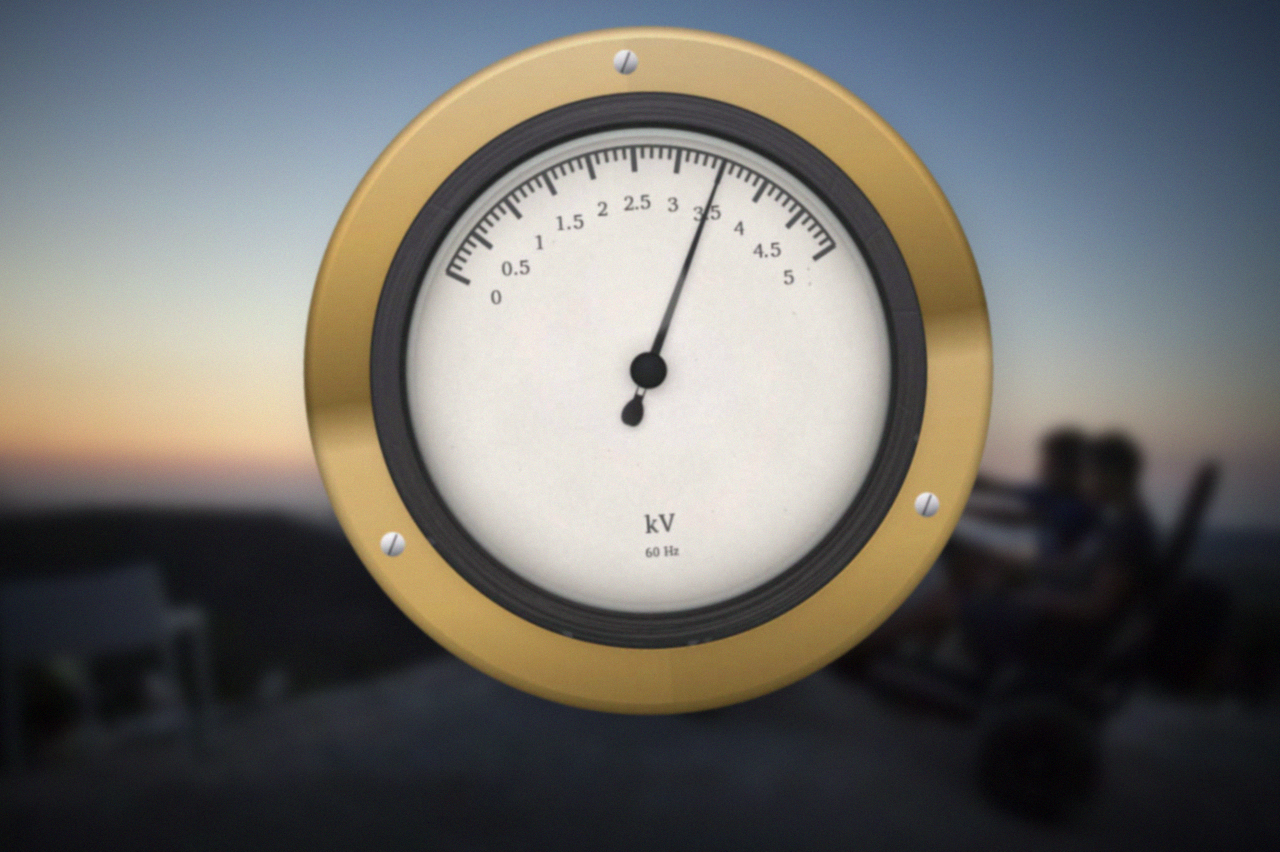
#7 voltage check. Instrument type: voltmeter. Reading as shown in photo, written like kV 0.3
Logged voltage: kV 3.5
